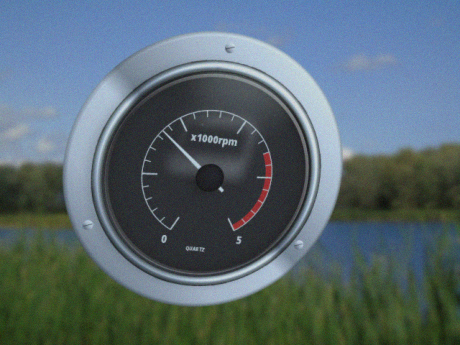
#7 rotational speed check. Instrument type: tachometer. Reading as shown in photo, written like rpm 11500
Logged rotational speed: rpm 1700
